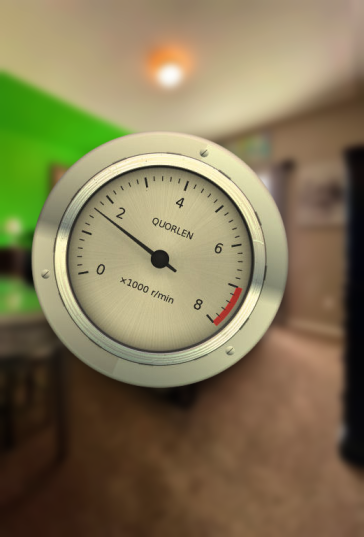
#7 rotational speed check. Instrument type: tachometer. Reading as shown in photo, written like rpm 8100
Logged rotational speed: rpm 1600
